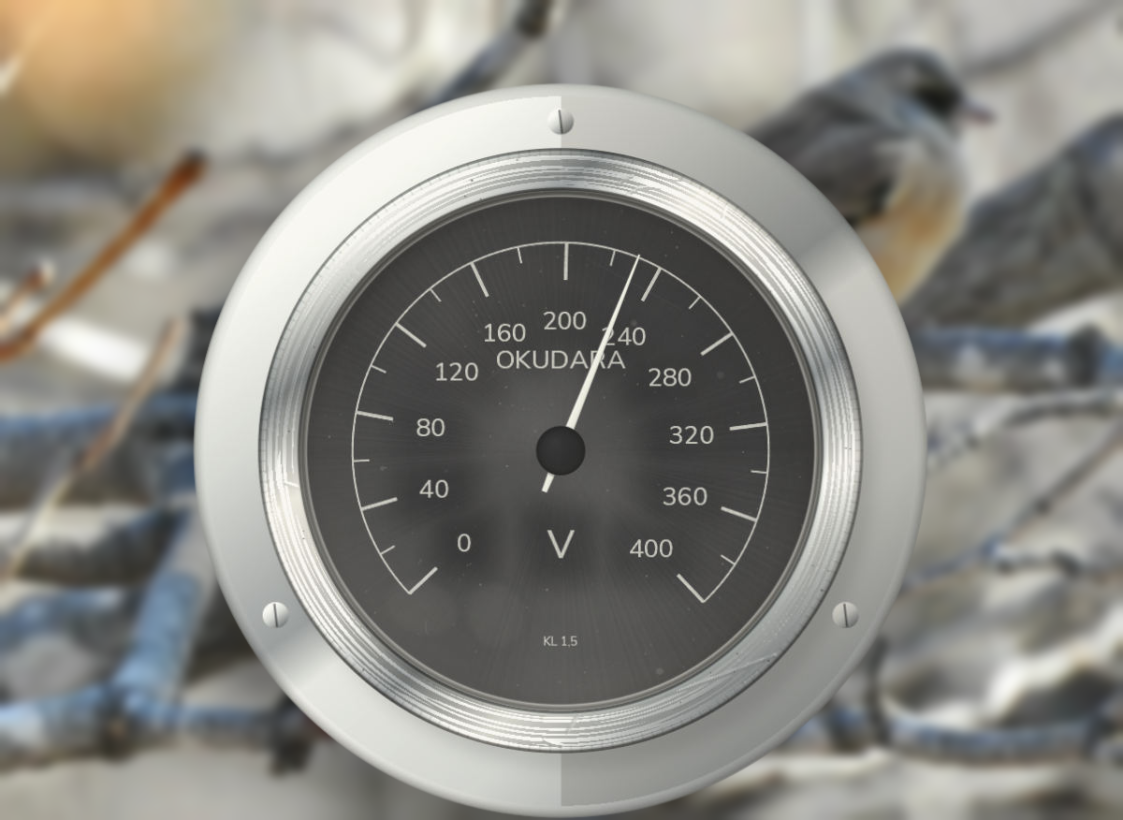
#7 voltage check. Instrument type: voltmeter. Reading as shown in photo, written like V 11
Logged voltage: V 230
